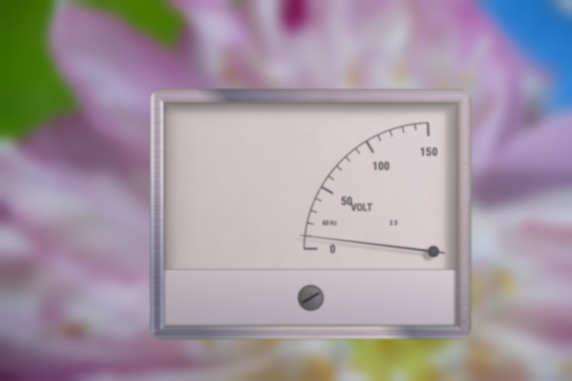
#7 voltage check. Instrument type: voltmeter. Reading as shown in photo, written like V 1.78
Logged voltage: V 10
